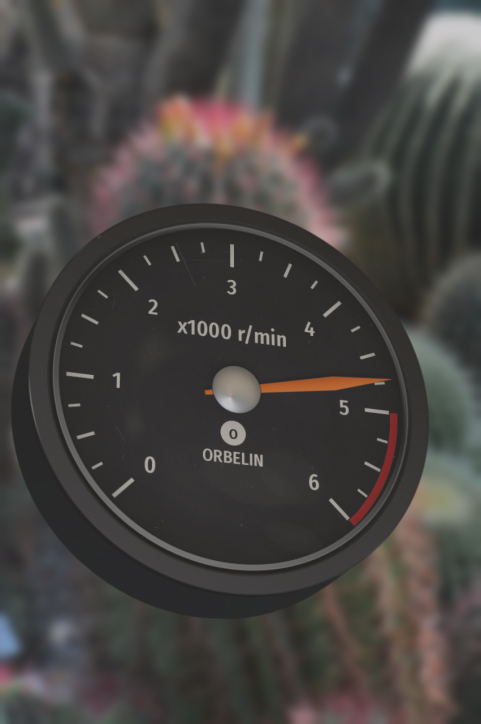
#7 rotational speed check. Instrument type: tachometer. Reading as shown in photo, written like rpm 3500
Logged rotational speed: rpm 4750
